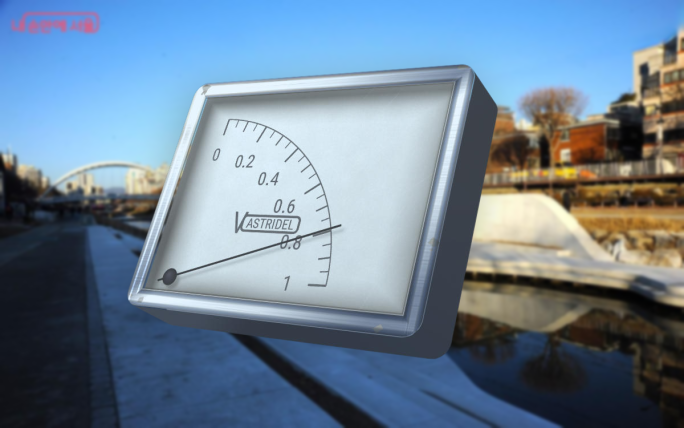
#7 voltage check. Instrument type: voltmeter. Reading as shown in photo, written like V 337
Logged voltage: V 0.8
